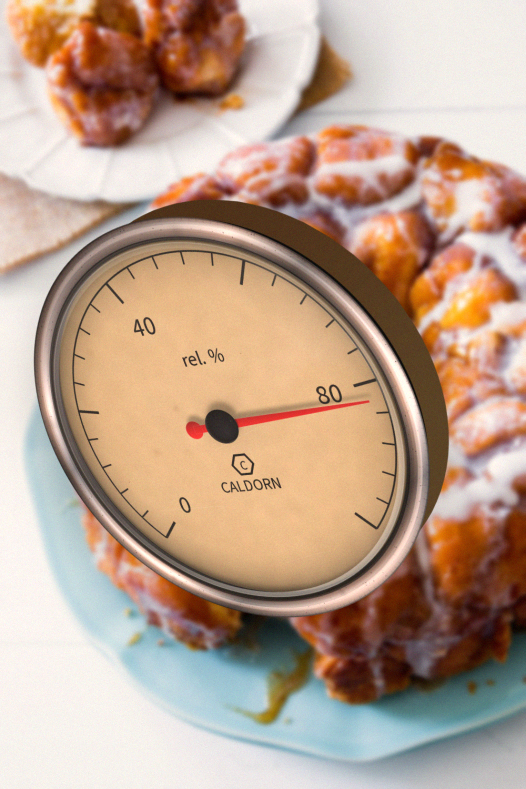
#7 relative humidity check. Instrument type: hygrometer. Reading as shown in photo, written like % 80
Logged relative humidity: % 82
